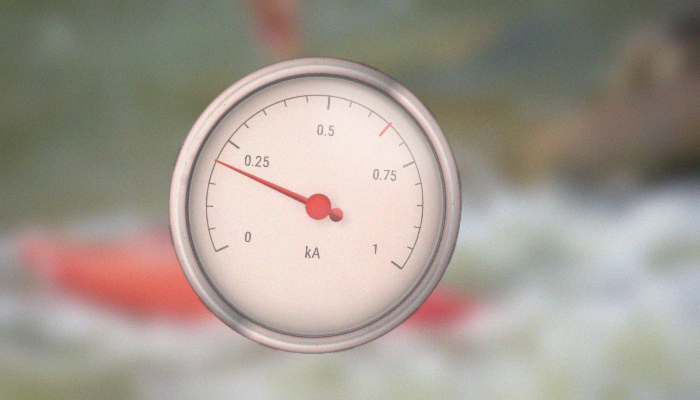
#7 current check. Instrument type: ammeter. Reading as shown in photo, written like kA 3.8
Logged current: kA 0.2
